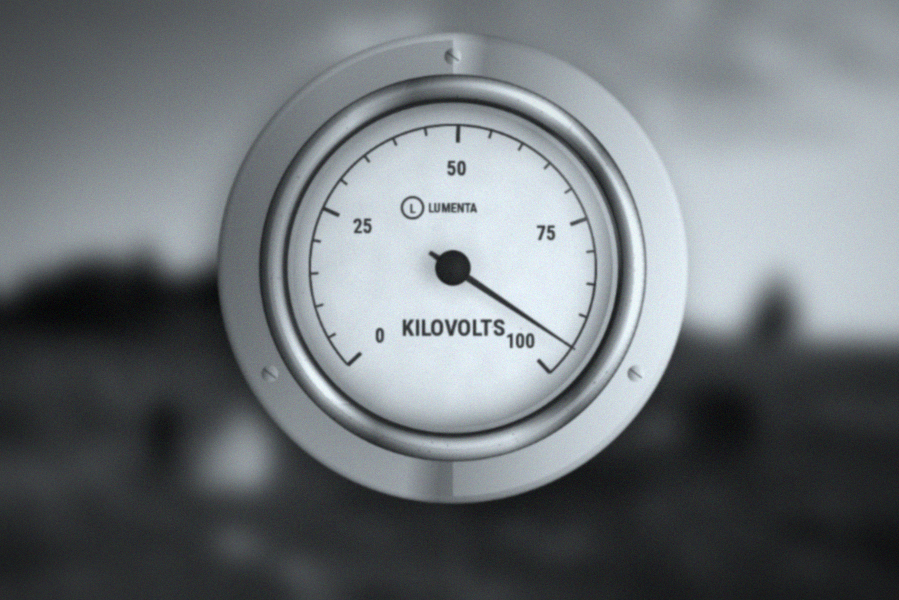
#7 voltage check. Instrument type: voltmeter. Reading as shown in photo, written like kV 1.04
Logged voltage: kV 95
